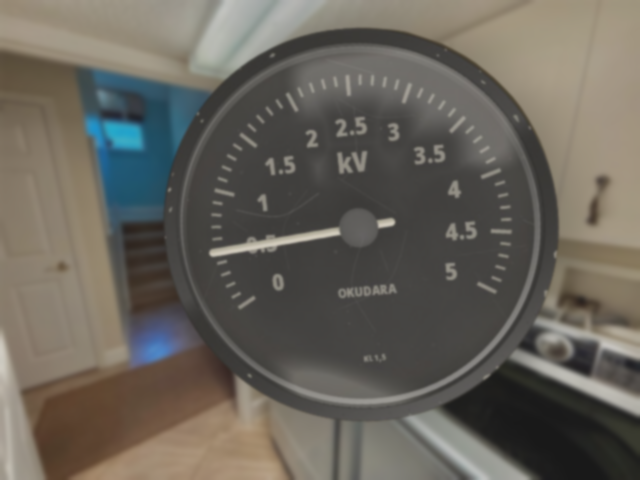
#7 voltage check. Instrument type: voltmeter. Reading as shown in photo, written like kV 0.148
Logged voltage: kV 0.5
